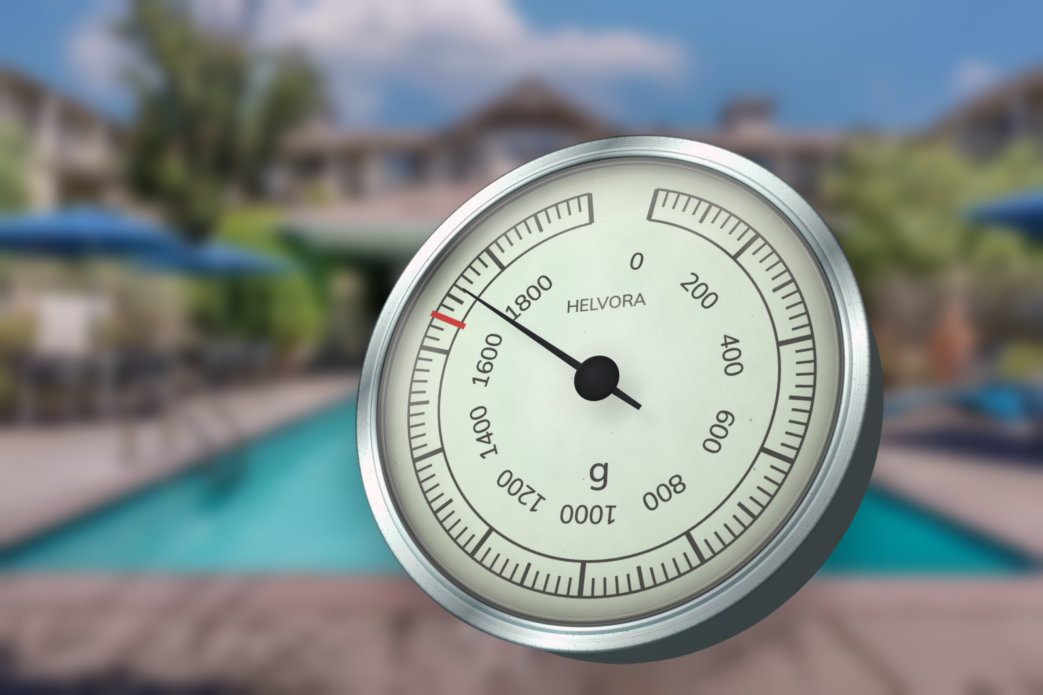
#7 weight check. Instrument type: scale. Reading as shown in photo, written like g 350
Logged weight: g 1720
